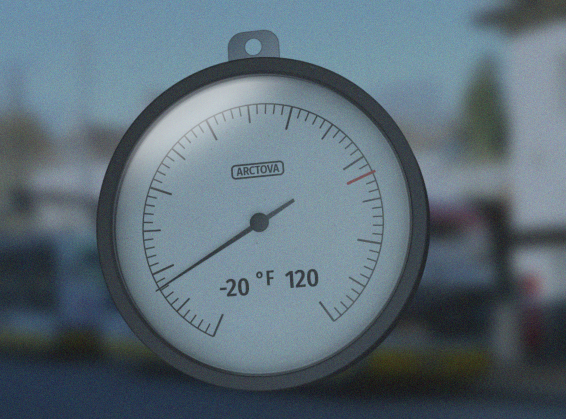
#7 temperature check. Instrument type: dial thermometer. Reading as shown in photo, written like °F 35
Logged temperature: °F -4
